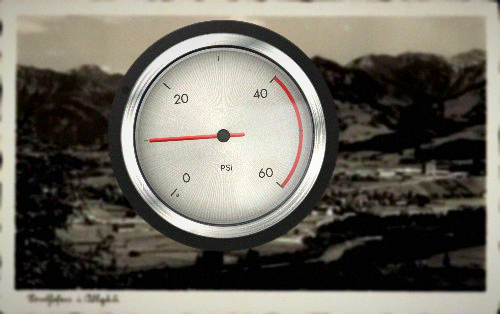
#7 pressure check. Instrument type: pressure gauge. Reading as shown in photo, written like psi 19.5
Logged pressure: psi 10
